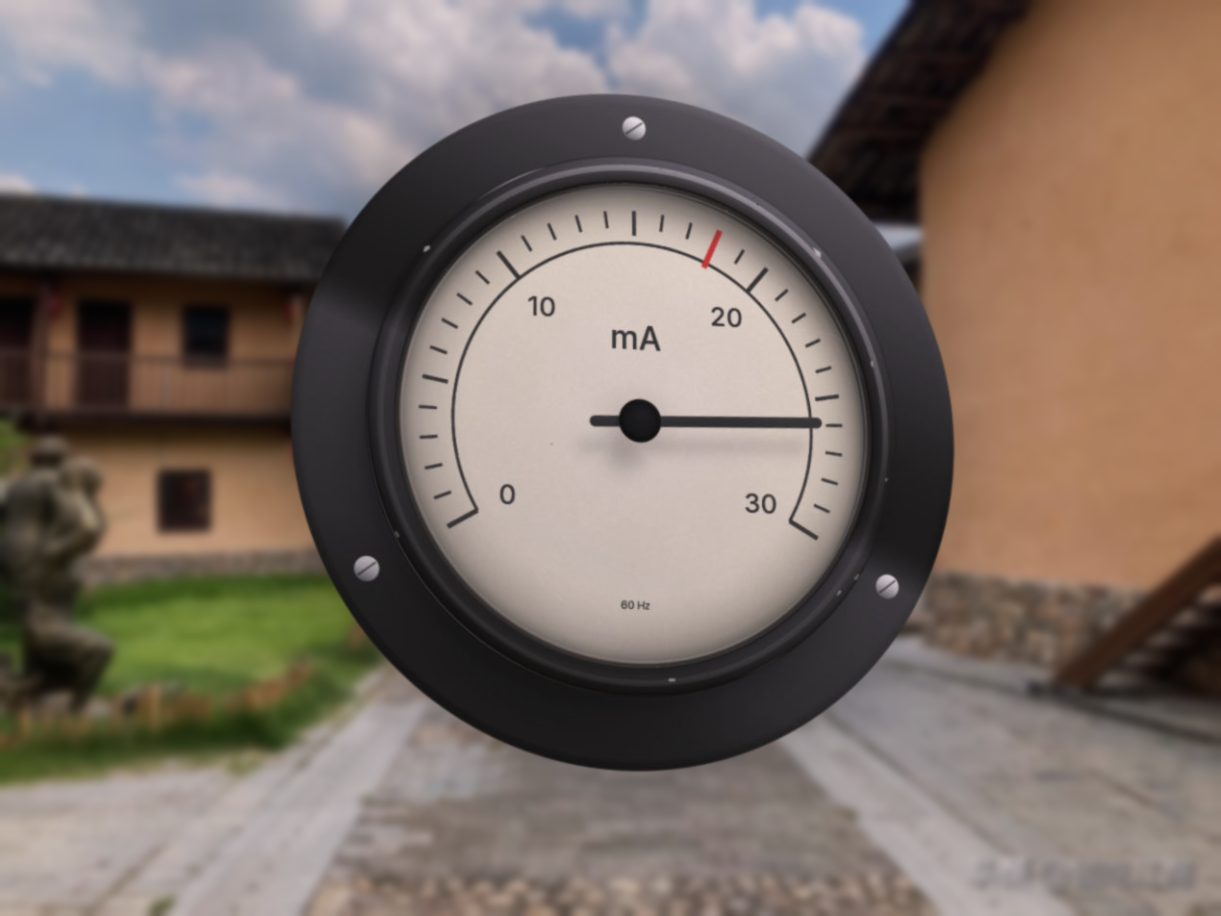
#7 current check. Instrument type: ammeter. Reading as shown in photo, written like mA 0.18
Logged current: mA 26
